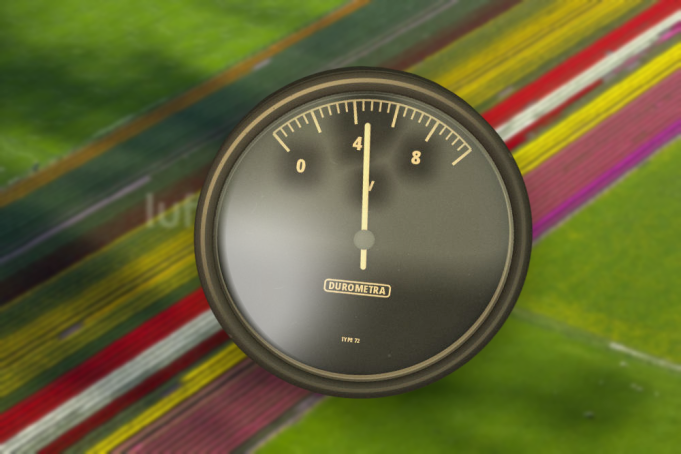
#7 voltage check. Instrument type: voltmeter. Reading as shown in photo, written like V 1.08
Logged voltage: V 4.6
